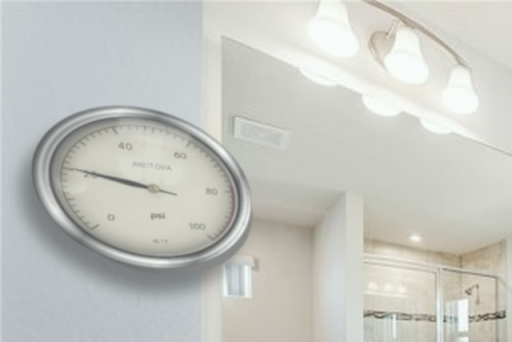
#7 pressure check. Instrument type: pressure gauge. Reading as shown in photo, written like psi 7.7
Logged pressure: psi 20
